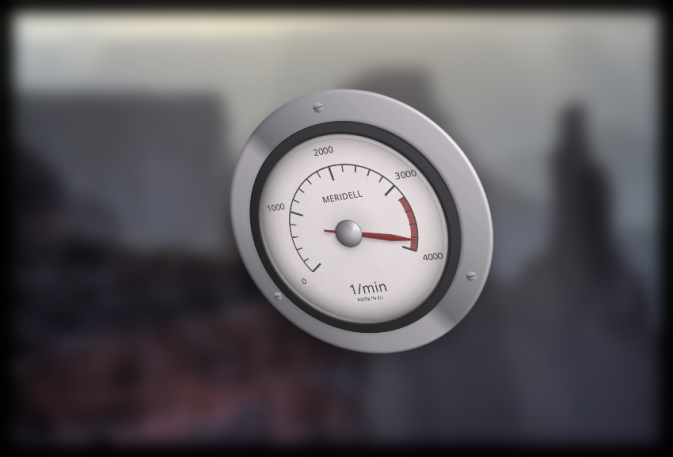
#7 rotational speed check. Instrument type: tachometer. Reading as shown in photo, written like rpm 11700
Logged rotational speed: rpm 3800
